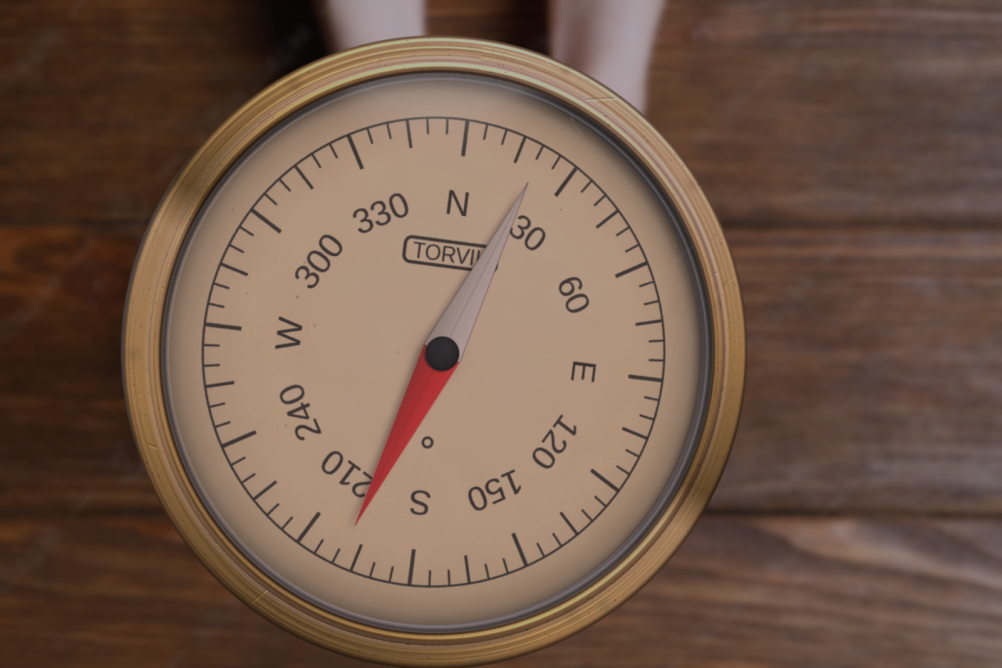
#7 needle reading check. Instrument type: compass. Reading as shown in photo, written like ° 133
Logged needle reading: ° 200
